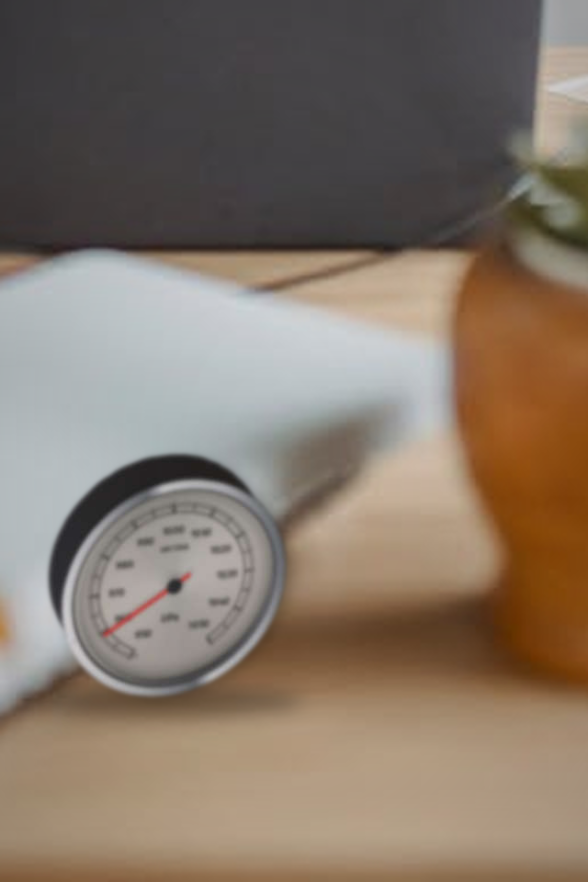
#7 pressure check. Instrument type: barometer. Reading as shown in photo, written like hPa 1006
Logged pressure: hPa 960
